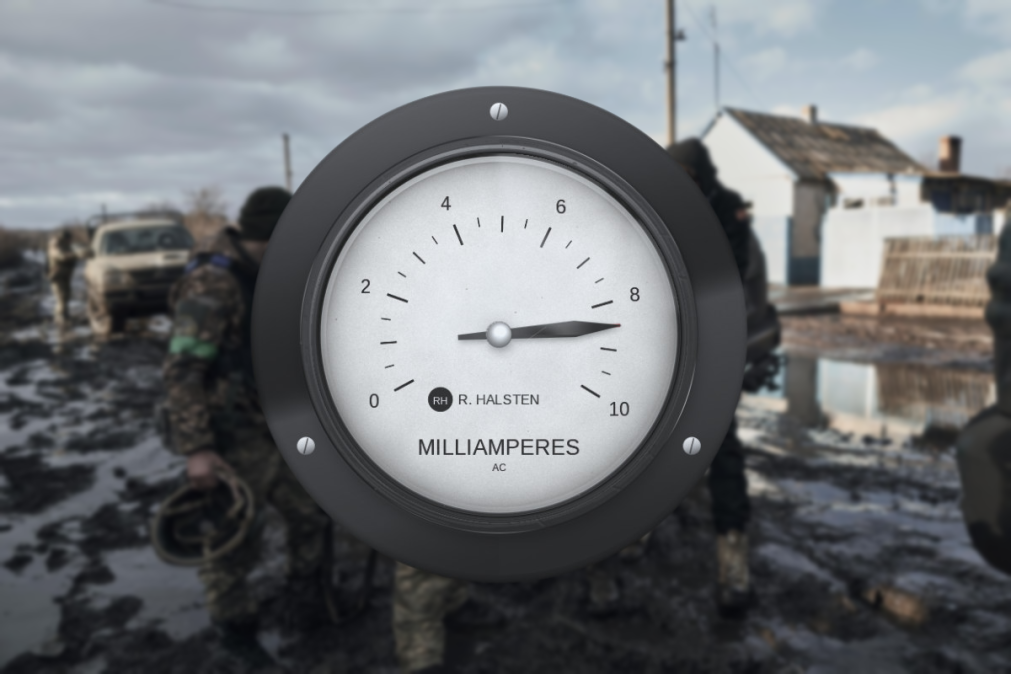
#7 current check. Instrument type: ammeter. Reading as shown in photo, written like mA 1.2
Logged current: mA 8.5
